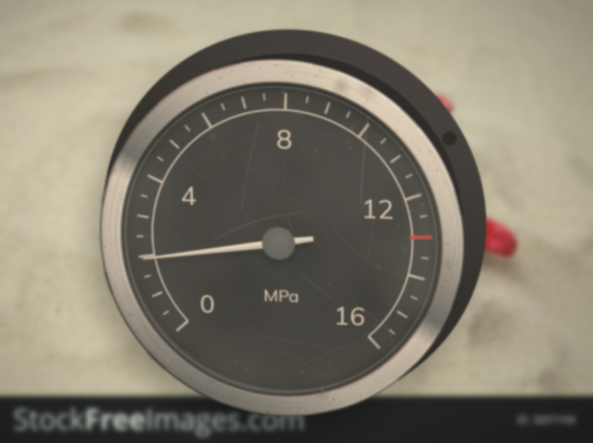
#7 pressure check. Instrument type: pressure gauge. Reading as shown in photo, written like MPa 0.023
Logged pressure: MPa 2
